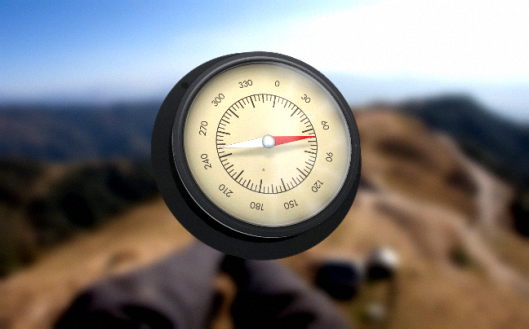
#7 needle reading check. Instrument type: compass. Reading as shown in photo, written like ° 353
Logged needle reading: ° 70
